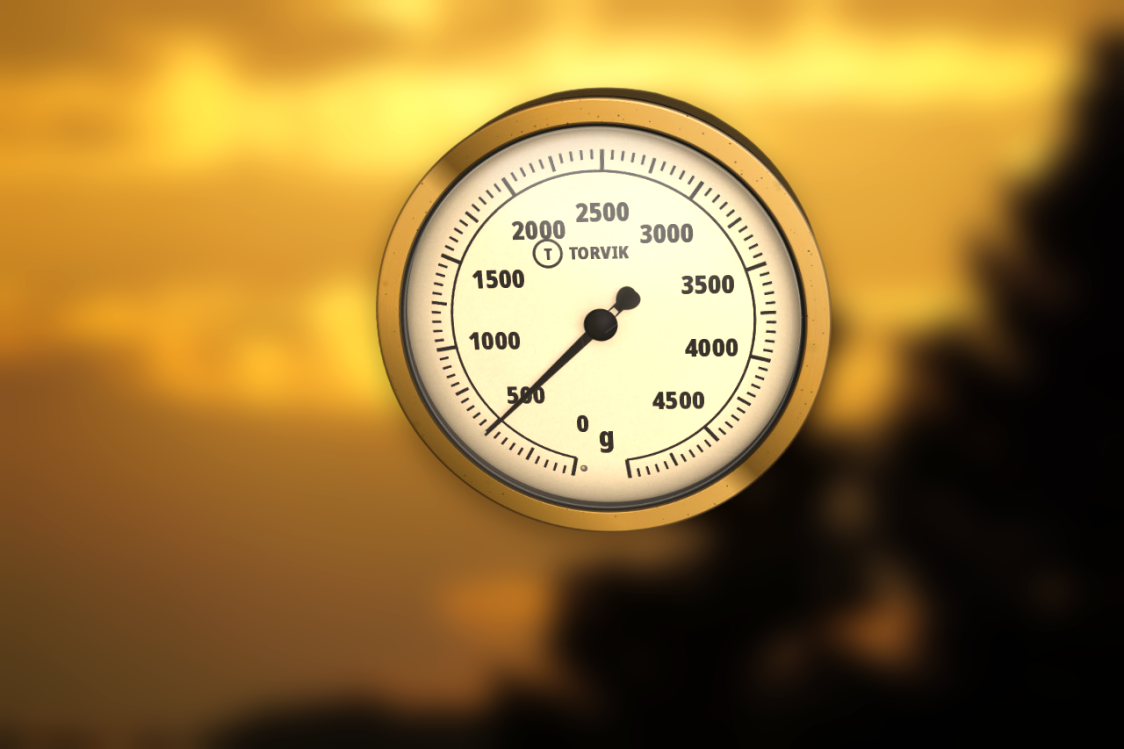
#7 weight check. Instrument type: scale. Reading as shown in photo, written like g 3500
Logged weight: g 500
